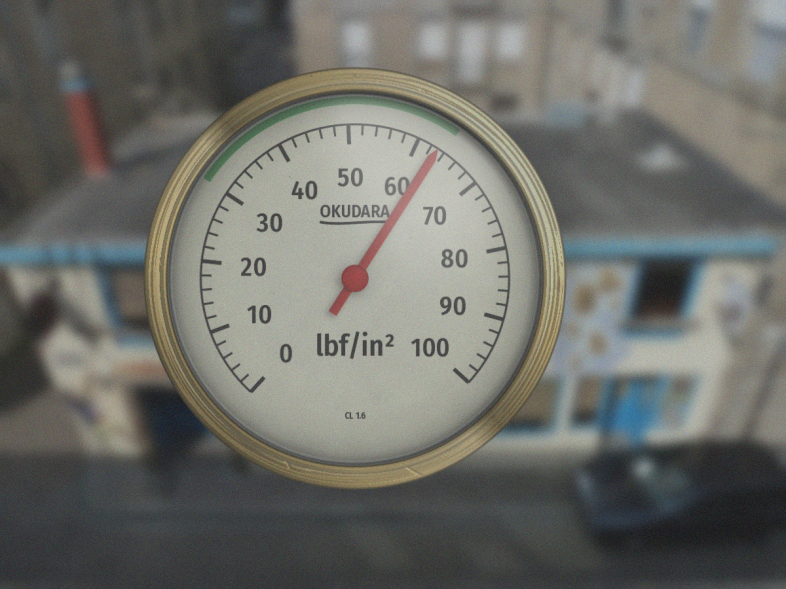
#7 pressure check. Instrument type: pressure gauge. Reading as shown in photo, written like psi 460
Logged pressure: psi 63
